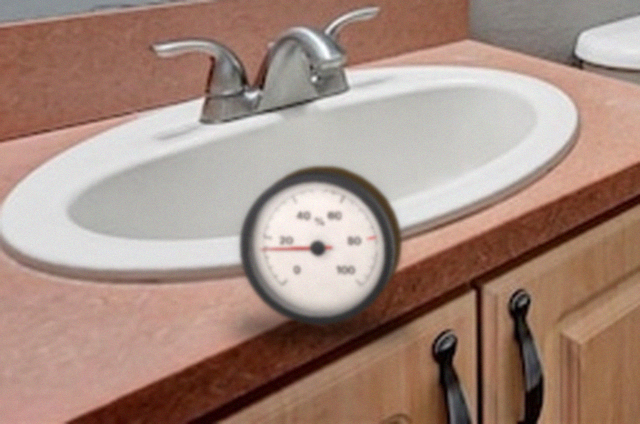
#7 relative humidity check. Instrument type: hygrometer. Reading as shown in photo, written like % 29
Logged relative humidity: % 16
